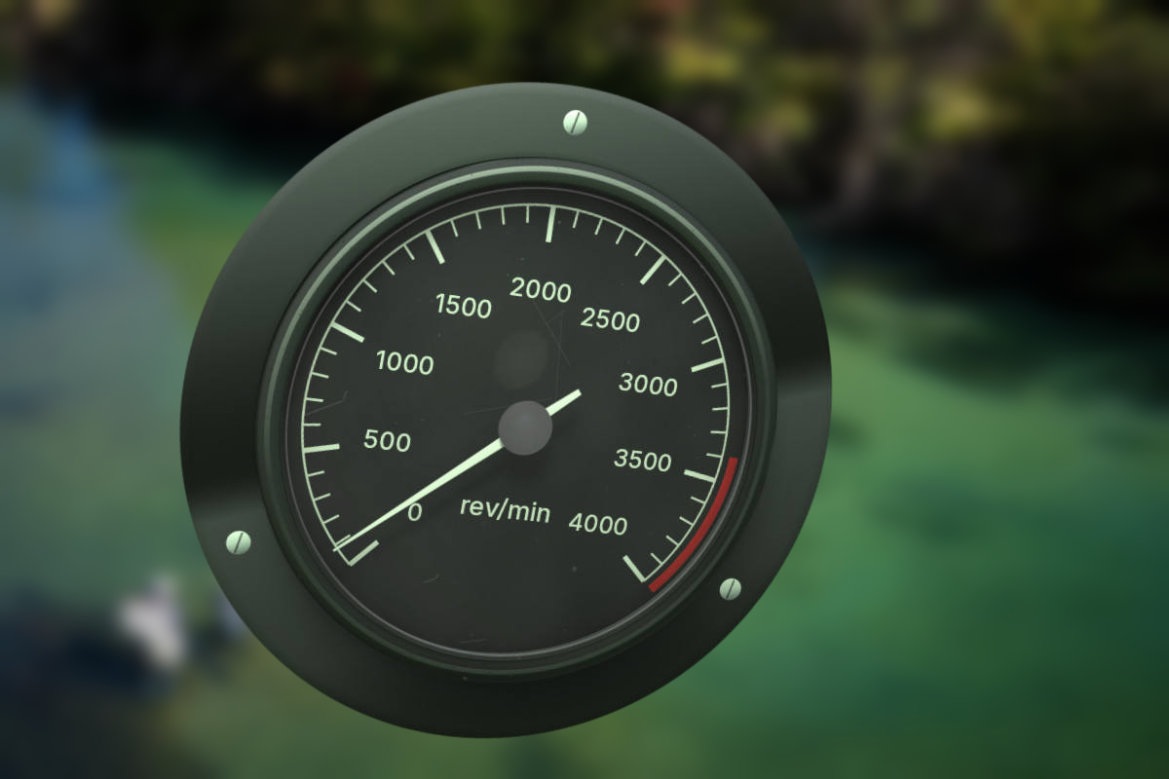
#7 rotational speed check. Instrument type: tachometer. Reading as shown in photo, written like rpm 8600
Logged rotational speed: rpm 100
